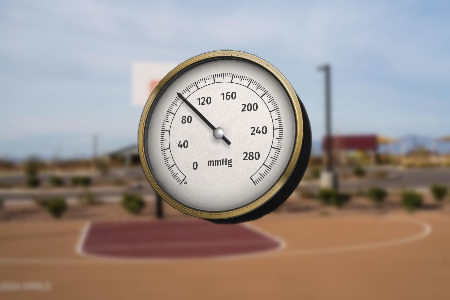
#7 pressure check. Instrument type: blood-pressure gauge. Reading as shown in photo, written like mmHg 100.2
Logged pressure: mmHg 100
